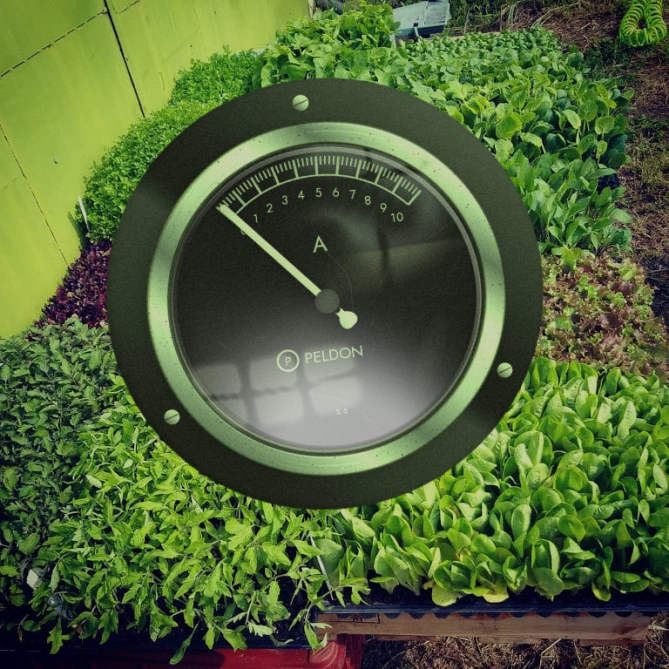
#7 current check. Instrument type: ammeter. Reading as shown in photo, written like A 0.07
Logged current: A 0.2
